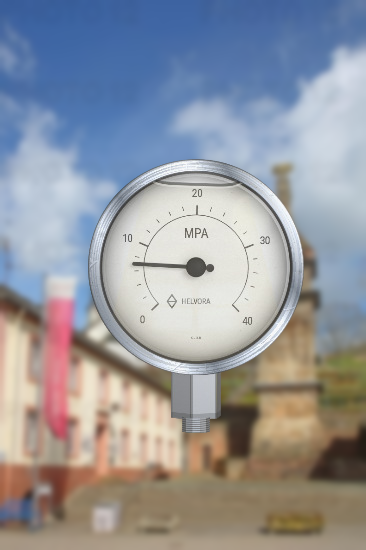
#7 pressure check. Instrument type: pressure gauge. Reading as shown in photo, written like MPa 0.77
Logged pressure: MPa 7
